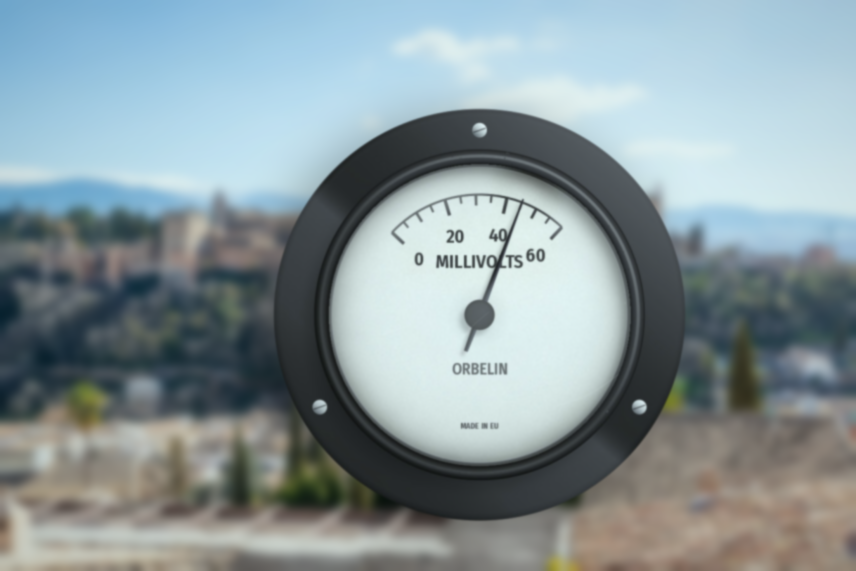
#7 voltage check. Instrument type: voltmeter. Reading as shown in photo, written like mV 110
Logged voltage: mV 45
